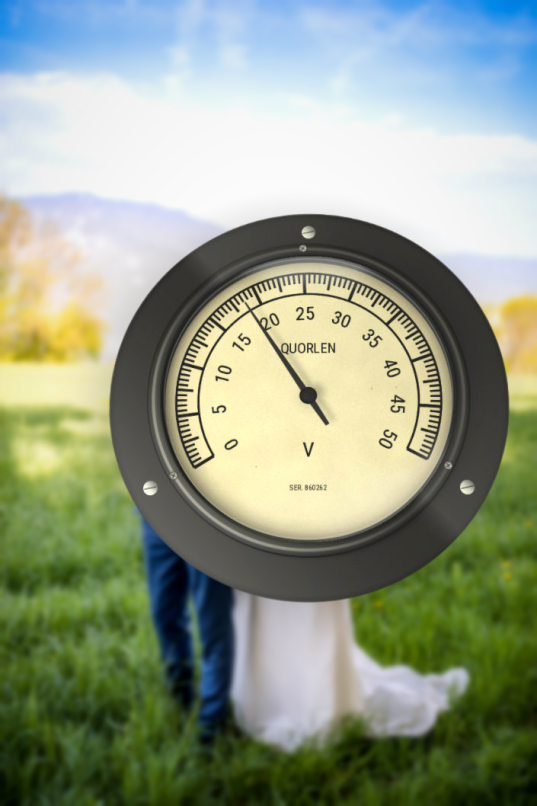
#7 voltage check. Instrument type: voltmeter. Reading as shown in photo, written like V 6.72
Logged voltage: V 18.5
